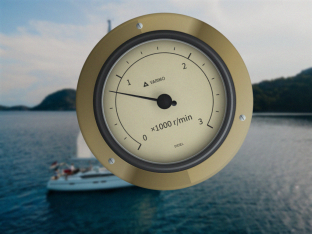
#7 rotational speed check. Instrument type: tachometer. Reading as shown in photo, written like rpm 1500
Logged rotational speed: rpm 800
